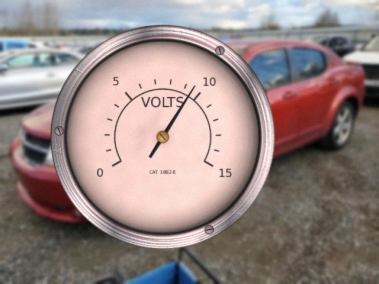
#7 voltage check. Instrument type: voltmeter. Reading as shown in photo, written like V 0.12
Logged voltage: V 9.5
